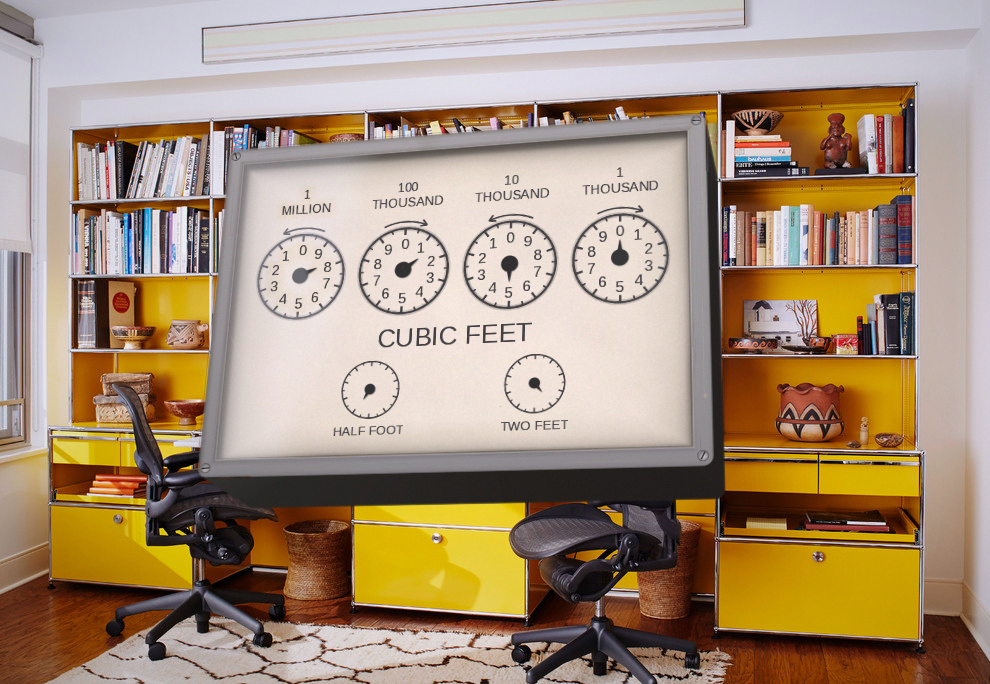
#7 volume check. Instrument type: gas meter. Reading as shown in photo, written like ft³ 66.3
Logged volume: ft³ 815000
